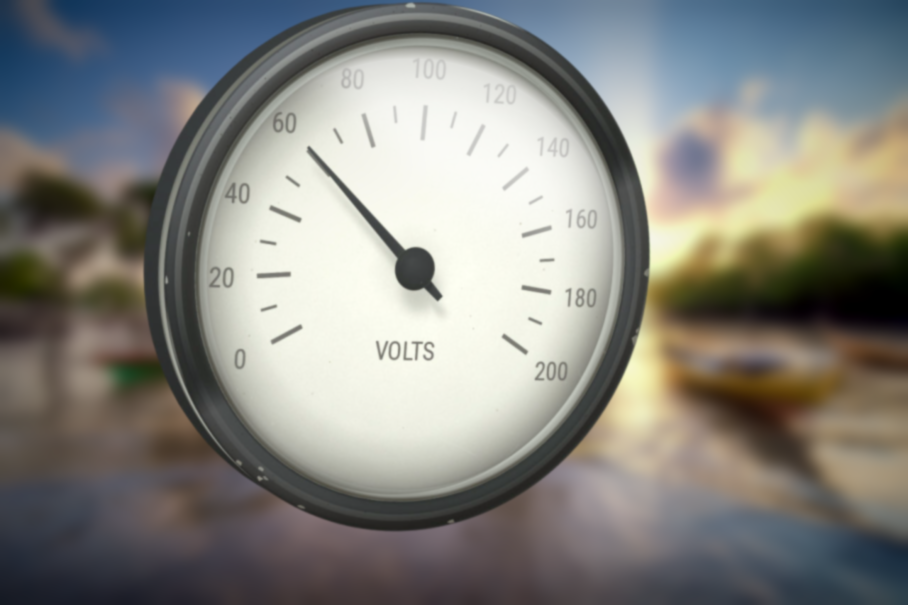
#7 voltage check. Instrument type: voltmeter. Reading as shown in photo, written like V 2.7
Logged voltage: V 60
